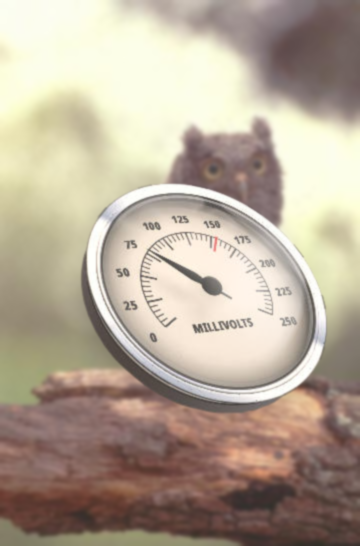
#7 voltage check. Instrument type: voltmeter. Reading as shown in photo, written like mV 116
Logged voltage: mV 75
